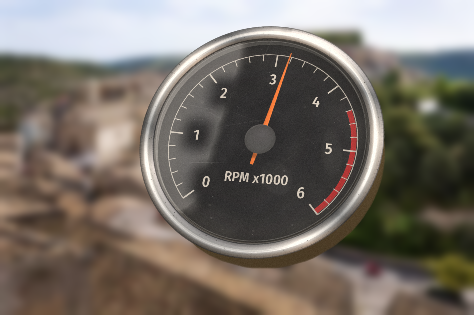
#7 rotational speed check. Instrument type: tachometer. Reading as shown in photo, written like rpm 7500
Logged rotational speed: rpm 3200
